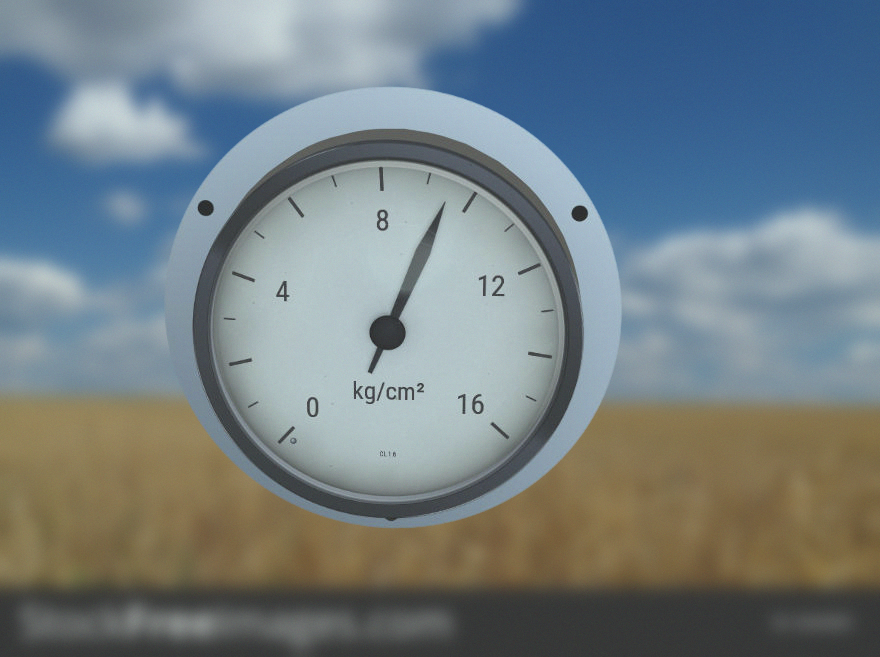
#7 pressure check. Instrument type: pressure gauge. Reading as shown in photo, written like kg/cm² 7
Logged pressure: kg/cm² 9.5
